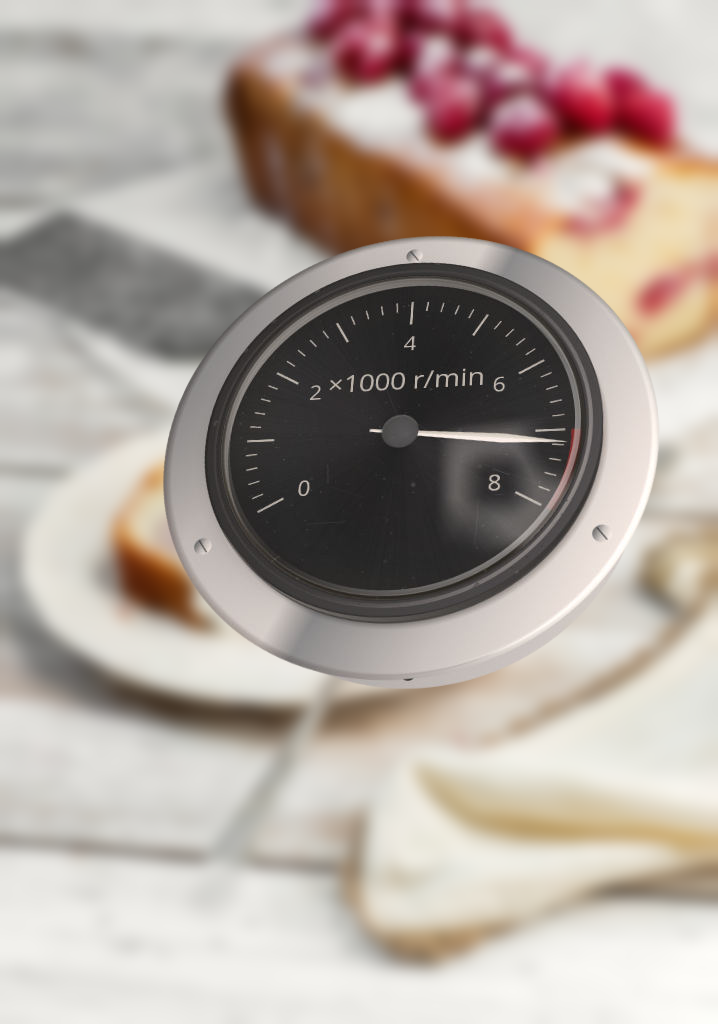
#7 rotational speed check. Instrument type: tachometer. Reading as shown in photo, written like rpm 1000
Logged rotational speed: rpm 7200
